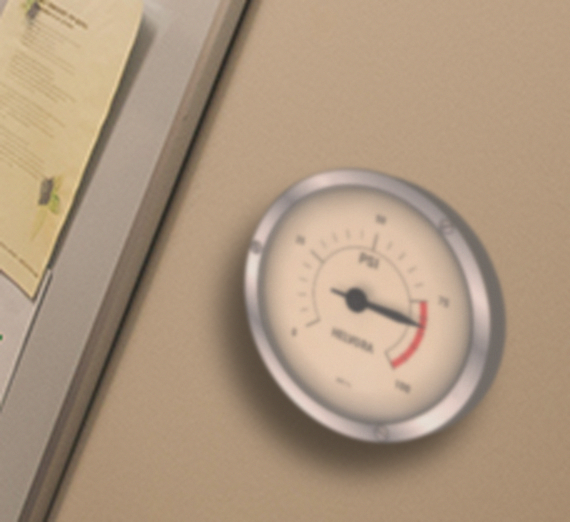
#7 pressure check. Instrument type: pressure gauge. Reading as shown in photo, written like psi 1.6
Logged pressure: psi 82.5
